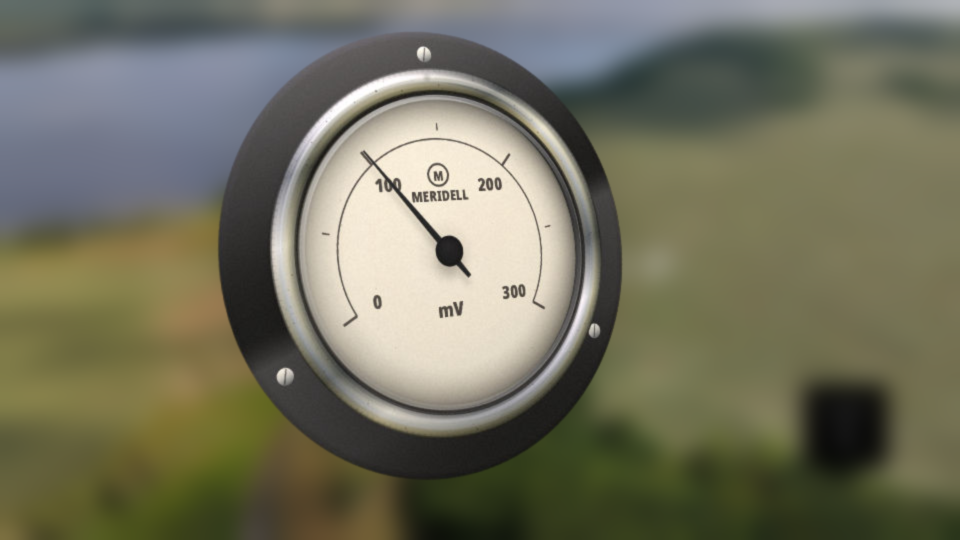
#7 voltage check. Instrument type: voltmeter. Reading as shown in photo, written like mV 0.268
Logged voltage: mV 100
